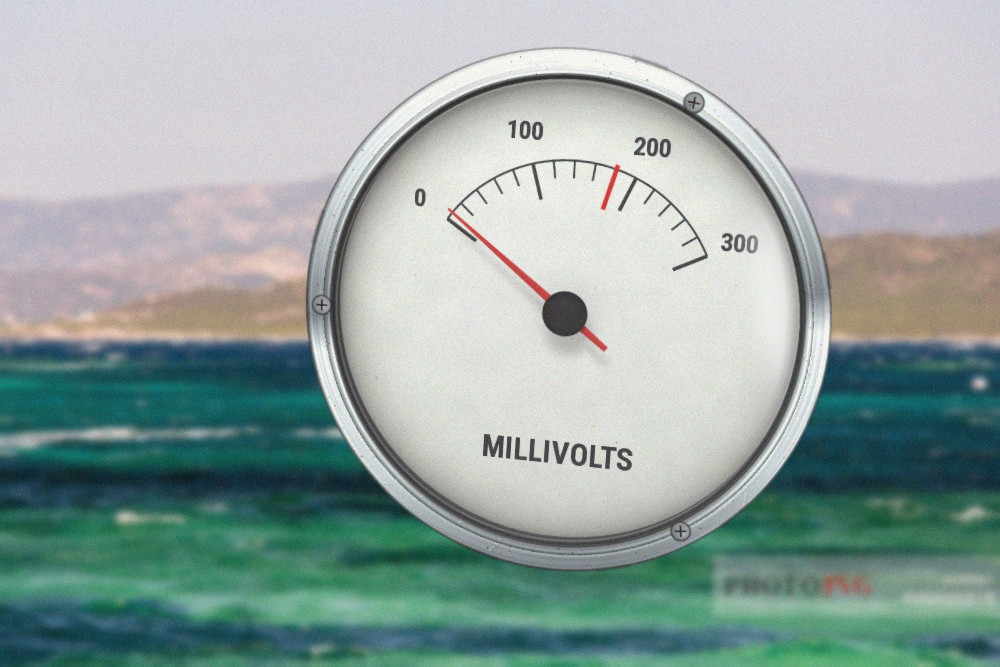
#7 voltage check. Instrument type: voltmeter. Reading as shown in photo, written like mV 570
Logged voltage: mV 10
